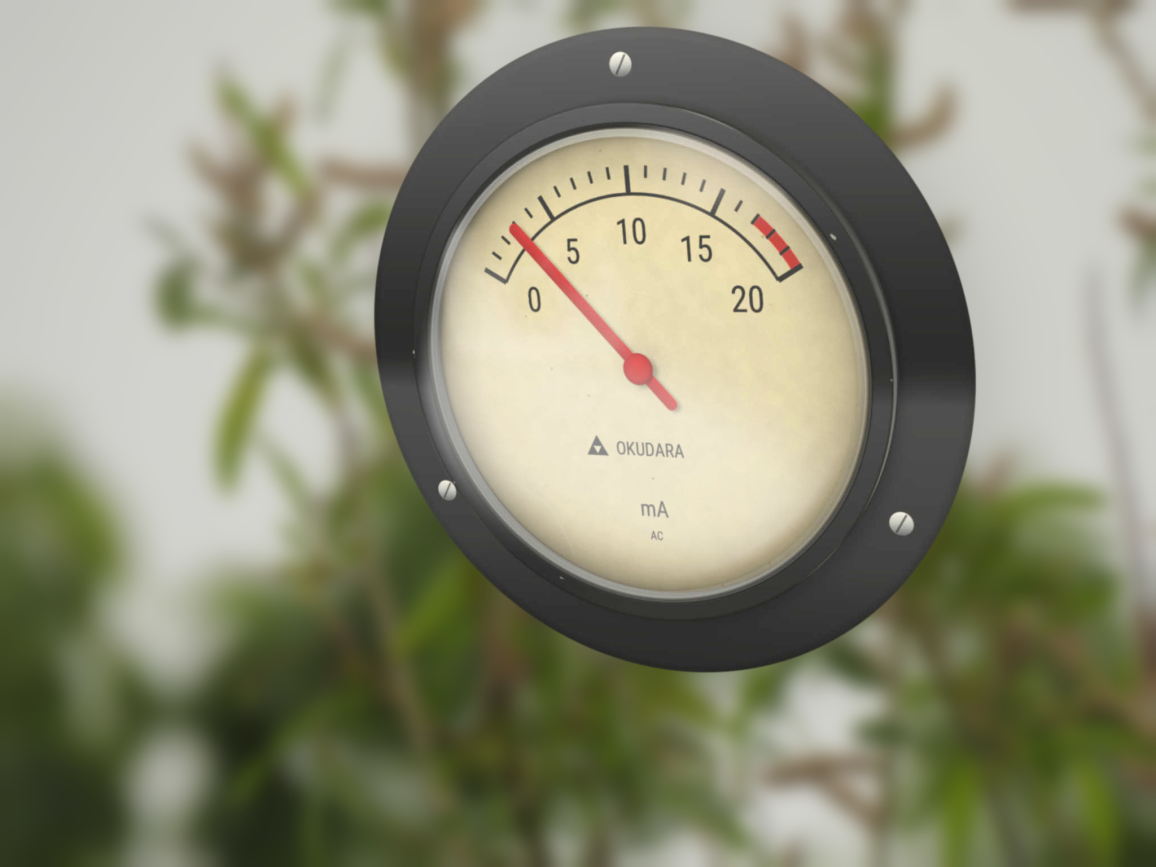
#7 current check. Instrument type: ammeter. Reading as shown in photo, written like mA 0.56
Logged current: mA 3
